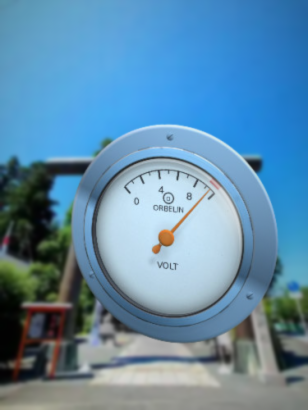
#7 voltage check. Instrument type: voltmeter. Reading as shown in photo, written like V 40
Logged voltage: V 9.5
